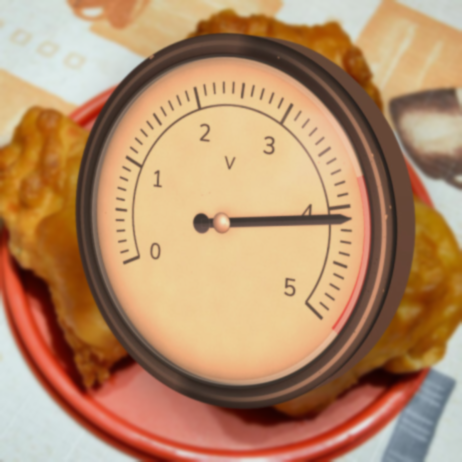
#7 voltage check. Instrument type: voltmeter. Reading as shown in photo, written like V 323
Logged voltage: V 4.1
